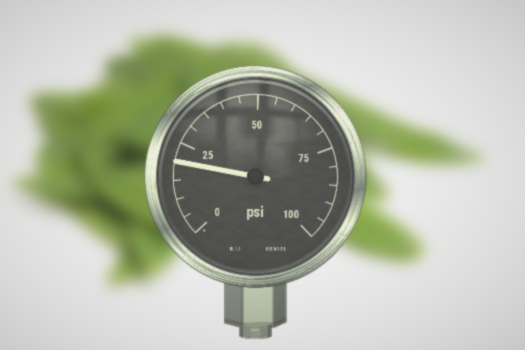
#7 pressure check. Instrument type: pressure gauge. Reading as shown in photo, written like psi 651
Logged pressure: psi 20
